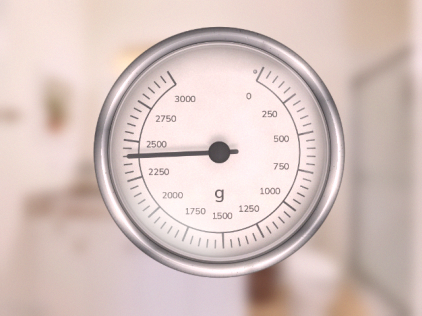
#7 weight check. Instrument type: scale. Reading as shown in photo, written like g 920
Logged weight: g 2400
